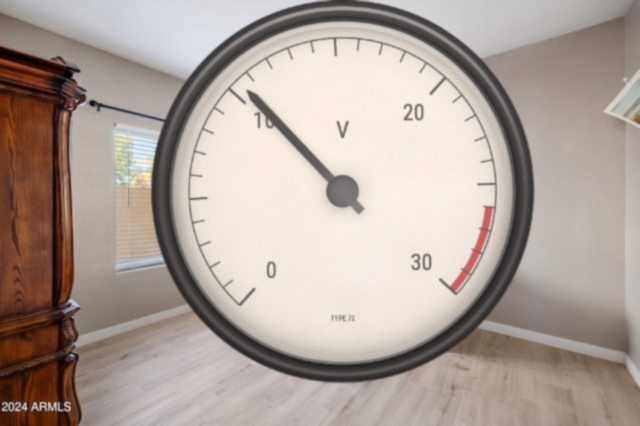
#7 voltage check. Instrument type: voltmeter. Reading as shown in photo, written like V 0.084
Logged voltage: V 10.5
